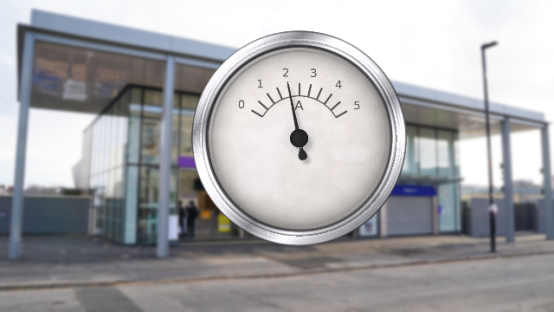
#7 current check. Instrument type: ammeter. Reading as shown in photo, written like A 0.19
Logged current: A 2
